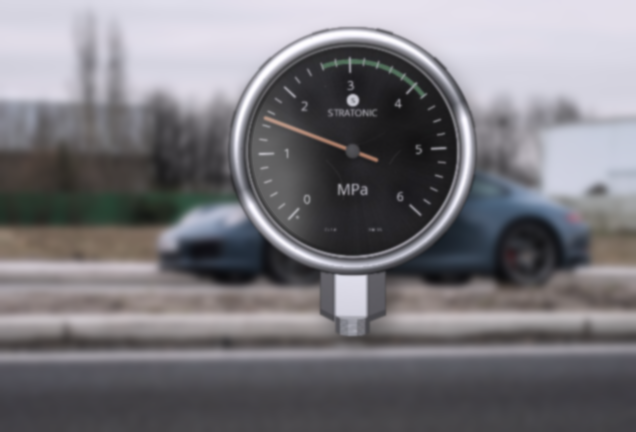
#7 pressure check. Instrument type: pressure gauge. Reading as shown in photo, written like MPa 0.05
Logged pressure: MPa 1.5
